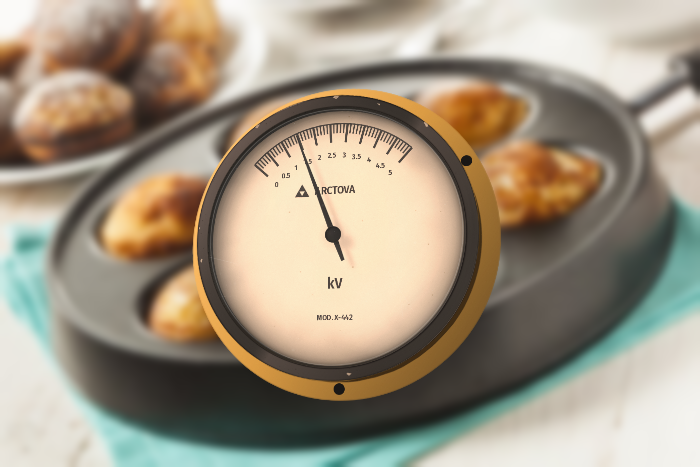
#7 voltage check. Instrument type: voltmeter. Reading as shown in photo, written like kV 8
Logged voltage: kV 1.5
